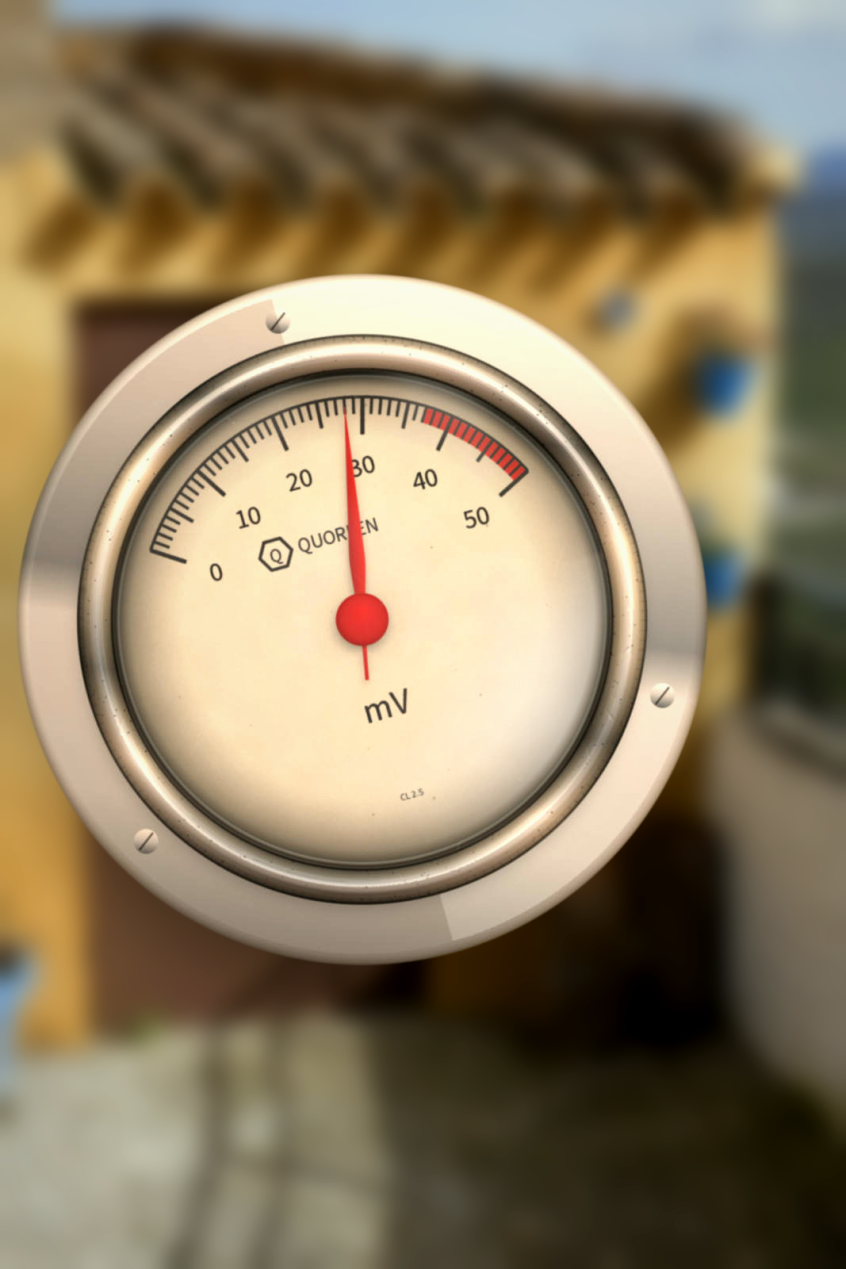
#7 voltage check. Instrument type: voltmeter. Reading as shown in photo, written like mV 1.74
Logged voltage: mV 28
